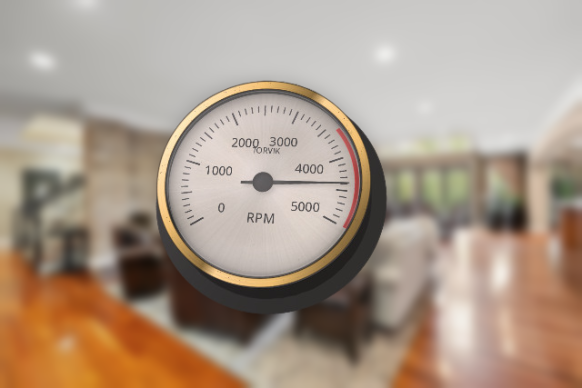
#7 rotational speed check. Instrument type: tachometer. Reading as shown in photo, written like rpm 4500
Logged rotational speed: rpm 4400
